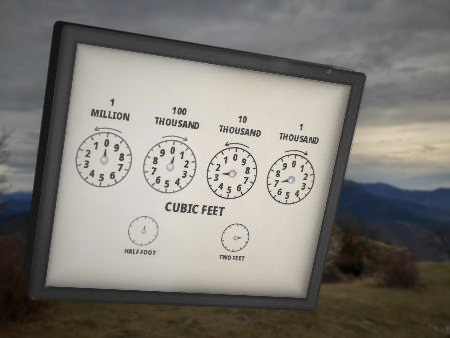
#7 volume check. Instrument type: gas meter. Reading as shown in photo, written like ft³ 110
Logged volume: ft³ 2700
